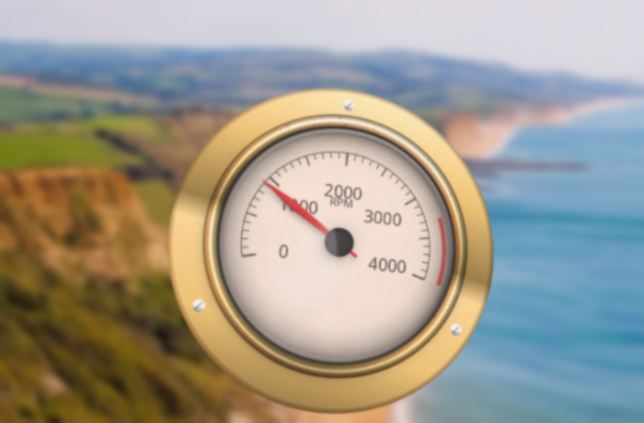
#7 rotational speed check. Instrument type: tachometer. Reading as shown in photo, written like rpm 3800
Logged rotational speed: rpm 900
